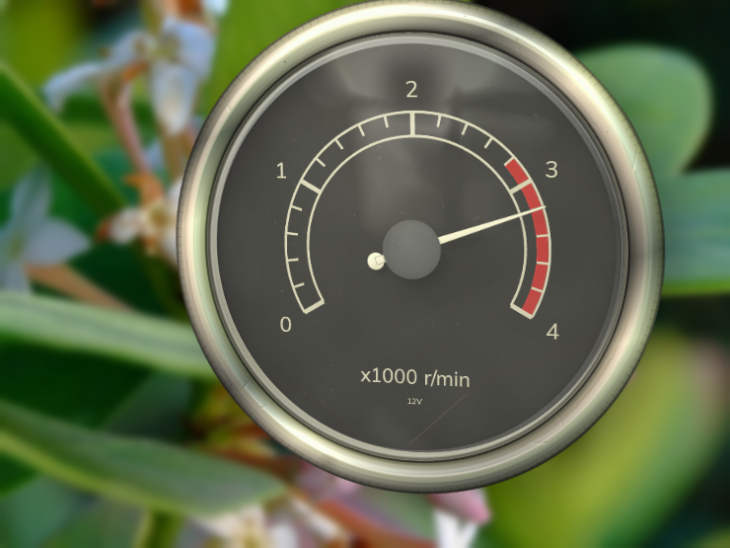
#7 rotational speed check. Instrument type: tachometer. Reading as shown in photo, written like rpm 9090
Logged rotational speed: rpm 3200
